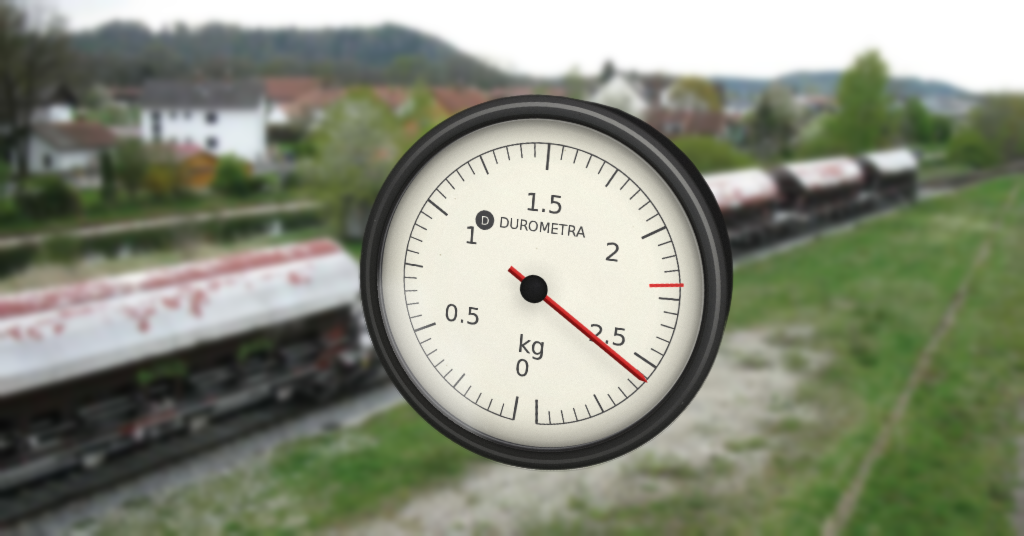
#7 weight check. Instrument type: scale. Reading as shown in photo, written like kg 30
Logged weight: kg 2.55
